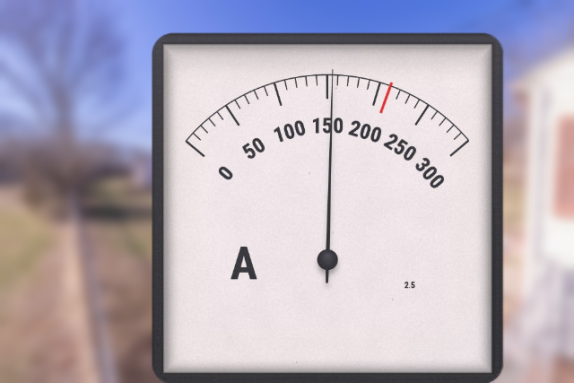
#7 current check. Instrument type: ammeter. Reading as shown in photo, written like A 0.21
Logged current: A 155
